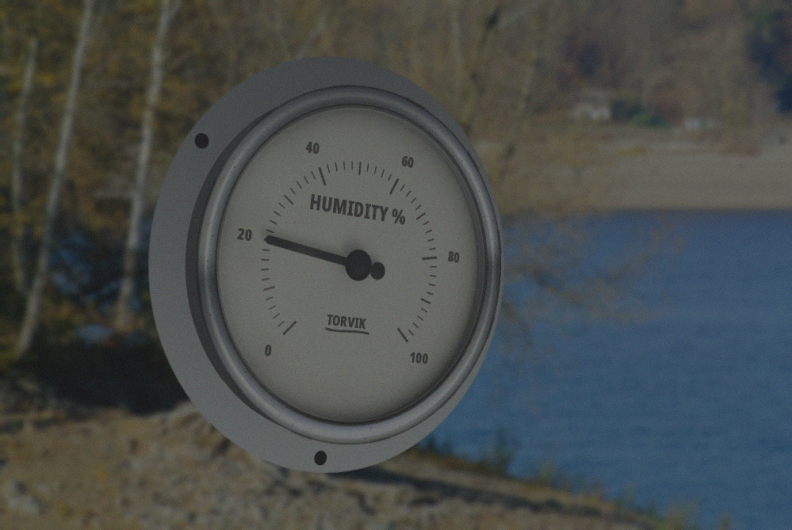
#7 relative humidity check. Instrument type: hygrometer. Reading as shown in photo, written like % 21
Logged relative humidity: % 20
